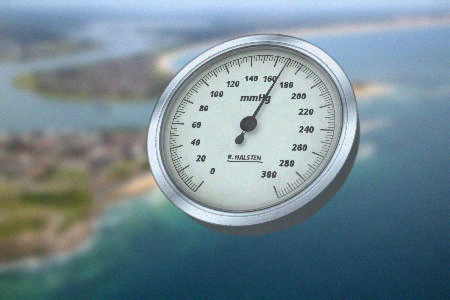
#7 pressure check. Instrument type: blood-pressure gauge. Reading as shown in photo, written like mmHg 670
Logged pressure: mmHg 170
